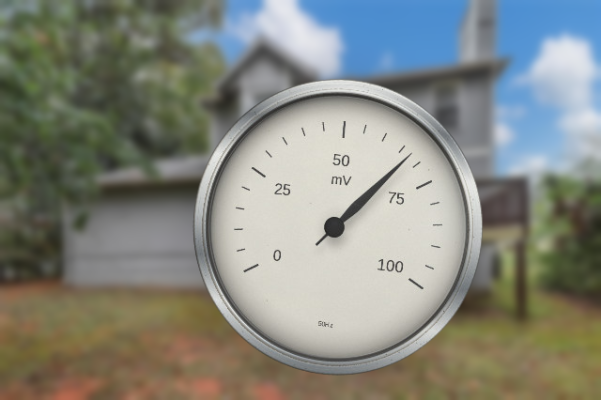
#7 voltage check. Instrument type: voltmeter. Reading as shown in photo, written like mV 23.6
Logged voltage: mV 67.5
